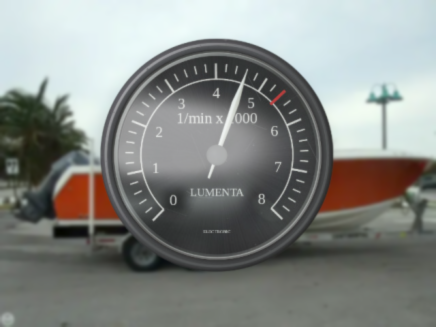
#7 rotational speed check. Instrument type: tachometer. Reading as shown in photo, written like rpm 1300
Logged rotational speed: rpm 4600
